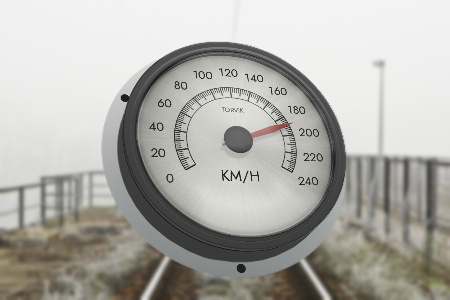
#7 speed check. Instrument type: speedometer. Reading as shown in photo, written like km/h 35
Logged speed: km/h 190
